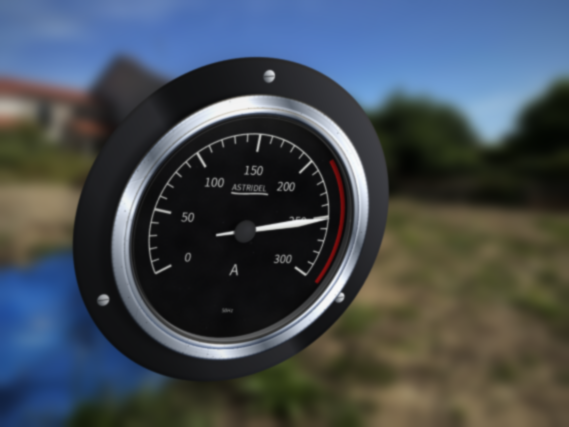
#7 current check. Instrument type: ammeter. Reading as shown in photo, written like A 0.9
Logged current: A 250
